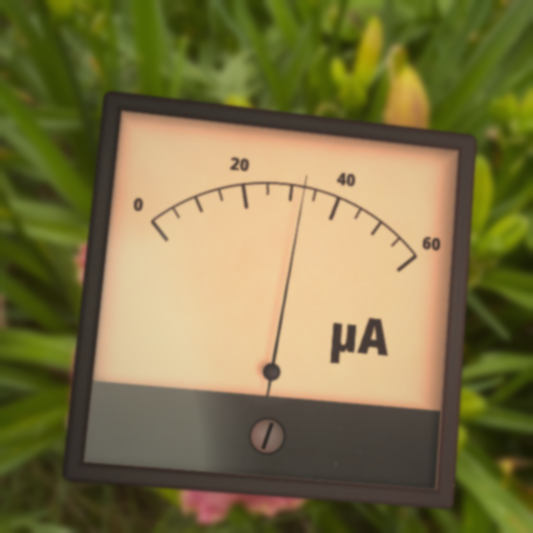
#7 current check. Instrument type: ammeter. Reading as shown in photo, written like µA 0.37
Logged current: µA 32.5
